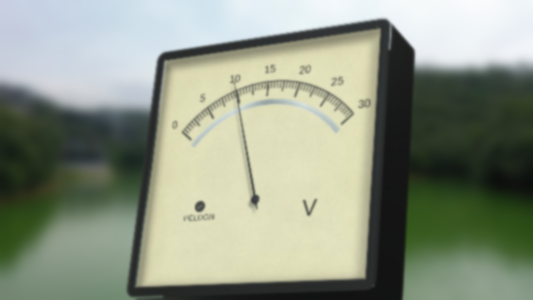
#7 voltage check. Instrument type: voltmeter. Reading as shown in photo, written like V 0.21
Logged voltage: V 10
